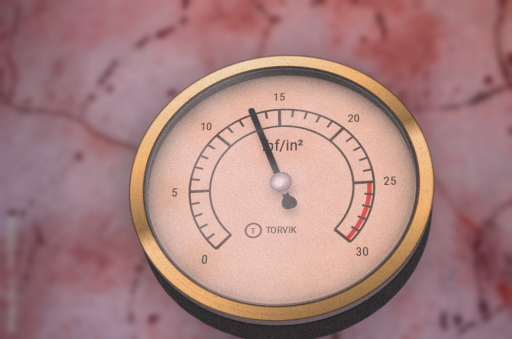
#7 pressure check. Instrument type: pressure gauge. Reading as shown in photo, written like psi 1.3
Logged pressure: psi 13
